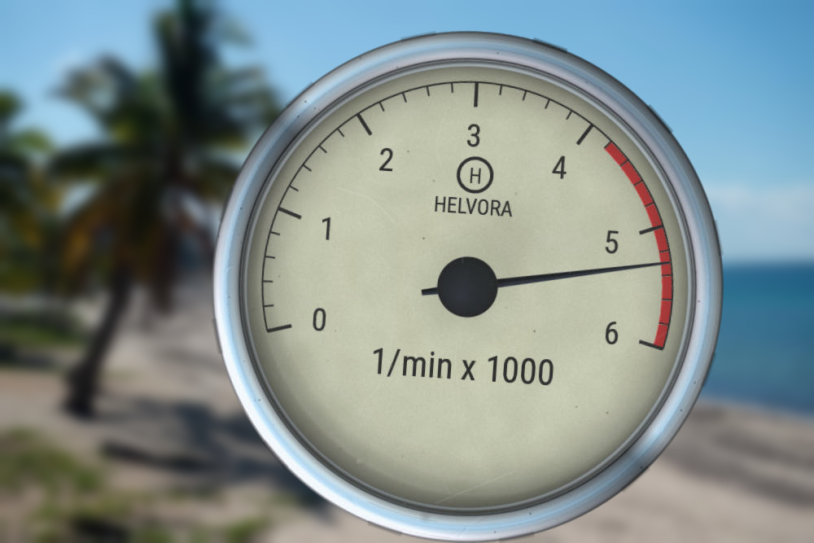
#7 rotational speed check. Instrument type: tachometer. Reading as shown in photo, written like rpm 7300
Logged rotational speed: rpm 5300
